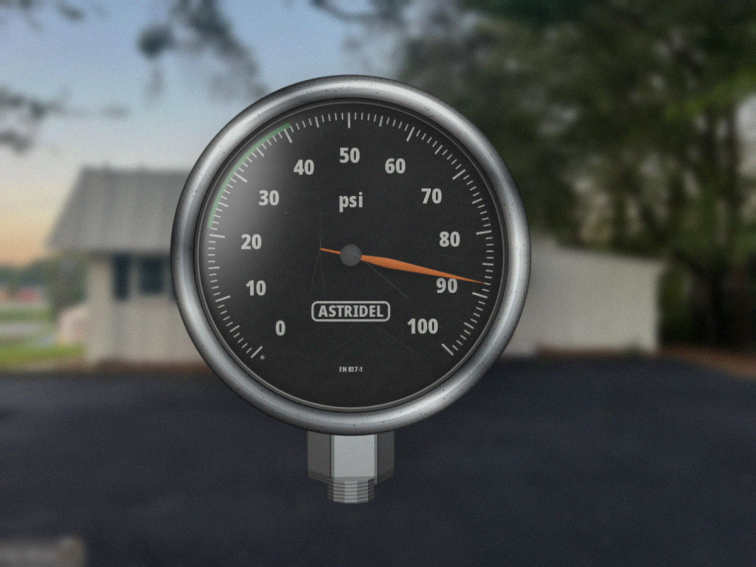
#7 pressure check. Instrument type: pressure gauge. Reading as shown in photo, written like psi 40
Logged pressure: psi 88
